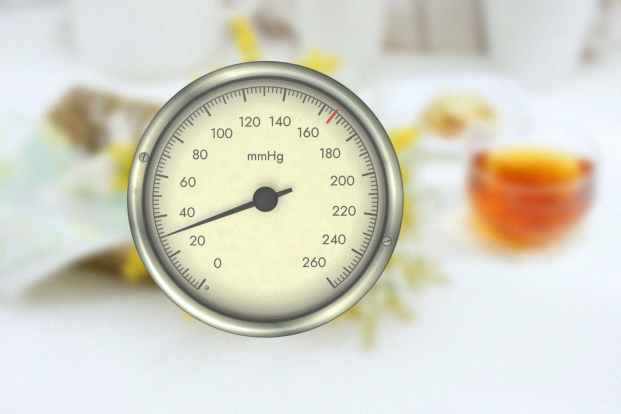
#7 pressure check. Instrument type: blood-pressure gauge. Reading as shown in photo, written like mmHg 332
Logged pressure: mmHg 30
